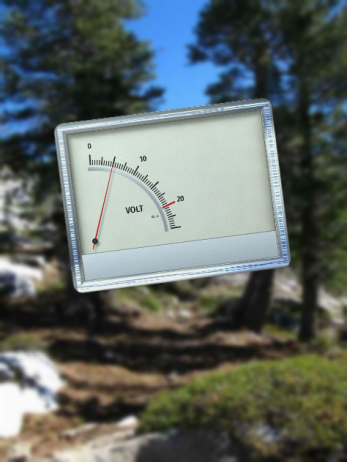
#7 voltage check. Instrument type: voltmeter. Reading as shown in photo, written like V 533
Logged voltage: V 5
